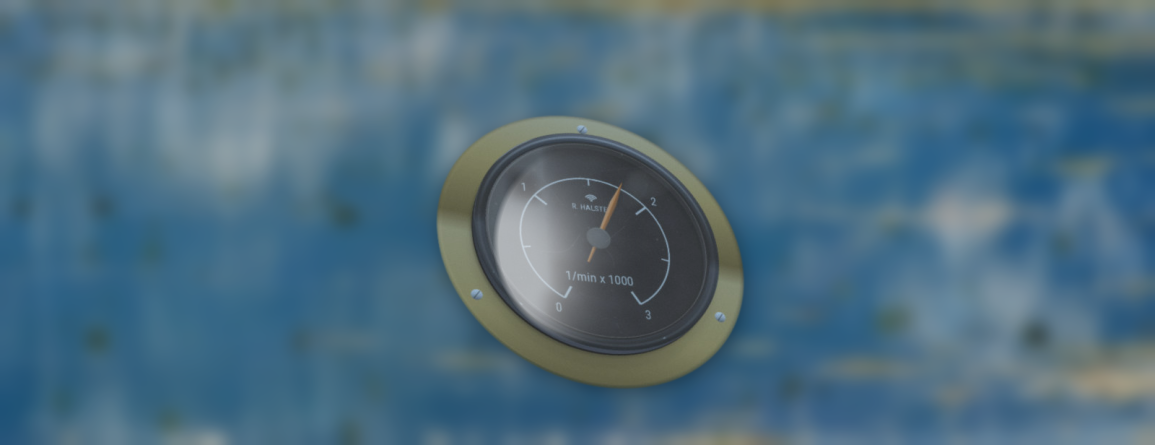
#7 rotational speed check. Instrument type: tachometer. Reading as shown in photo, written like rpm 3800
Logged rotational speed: rpm 1750
